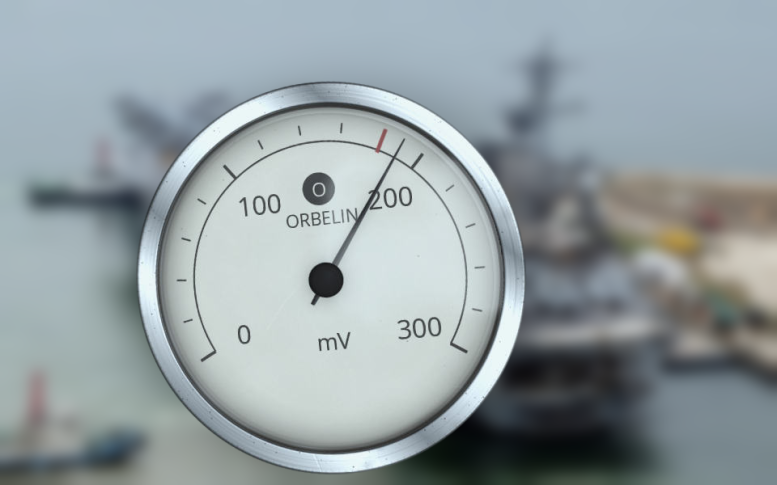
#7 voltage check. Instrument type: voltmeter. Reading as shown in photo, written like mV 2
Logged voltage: mV 190
